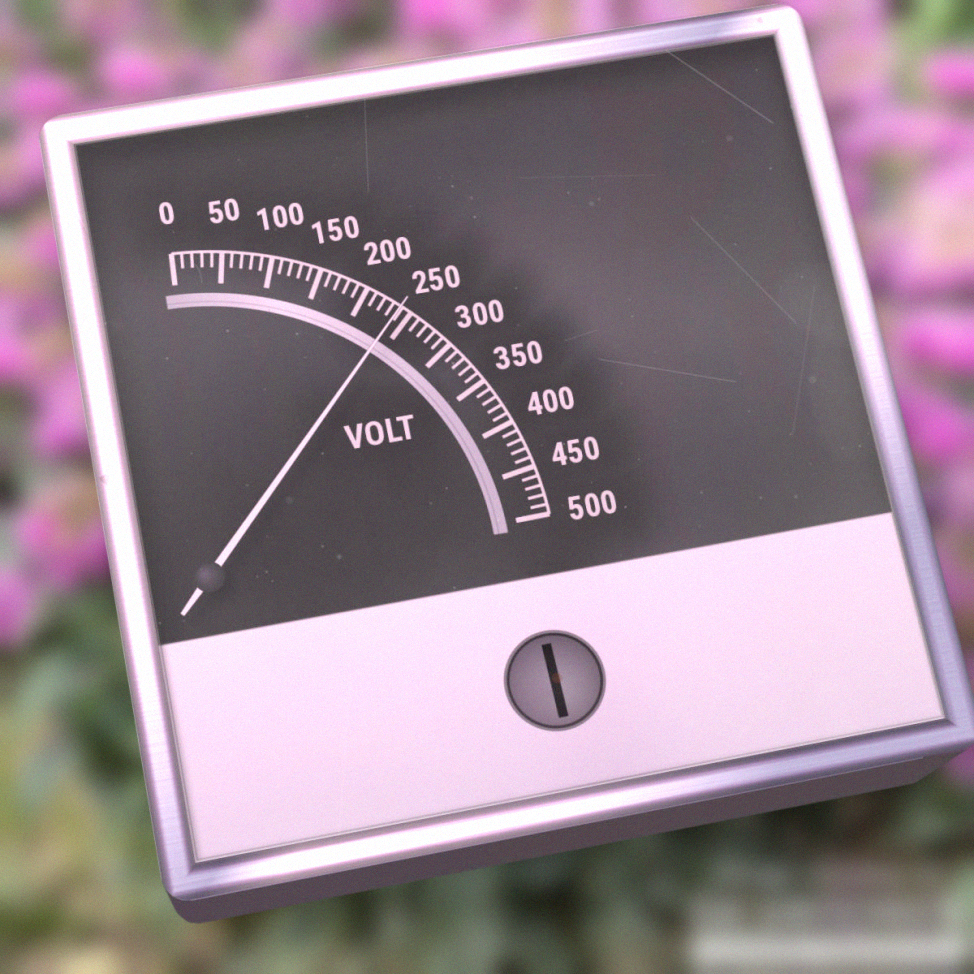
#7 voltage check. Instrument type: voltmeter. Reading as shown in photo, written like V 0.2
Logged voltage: V 240
